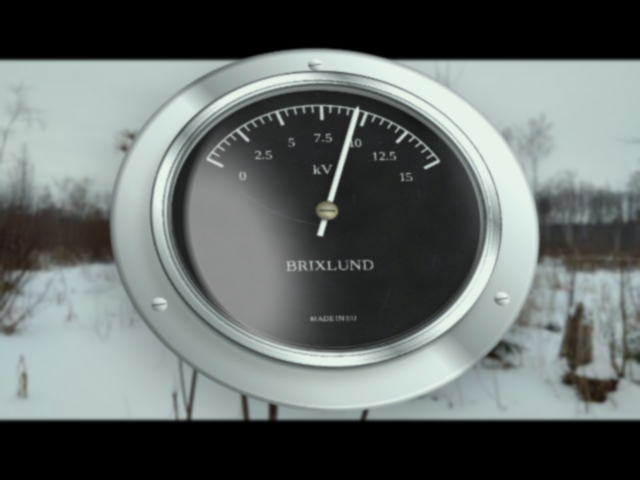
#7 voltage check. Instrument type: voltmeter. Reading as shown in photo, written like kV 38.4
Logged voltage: kV 9.5
